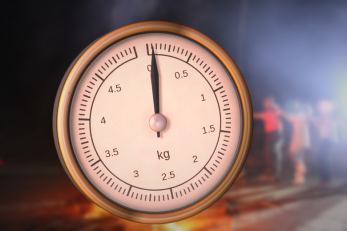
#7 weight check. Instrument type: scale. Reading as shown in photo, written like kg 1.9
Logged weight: kg 0.05
